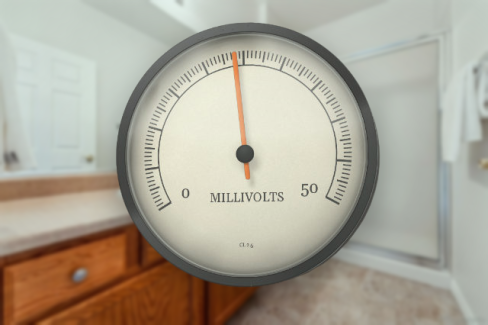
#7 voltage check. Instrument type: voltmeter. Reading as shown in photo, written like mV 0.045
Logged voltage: mV 24
